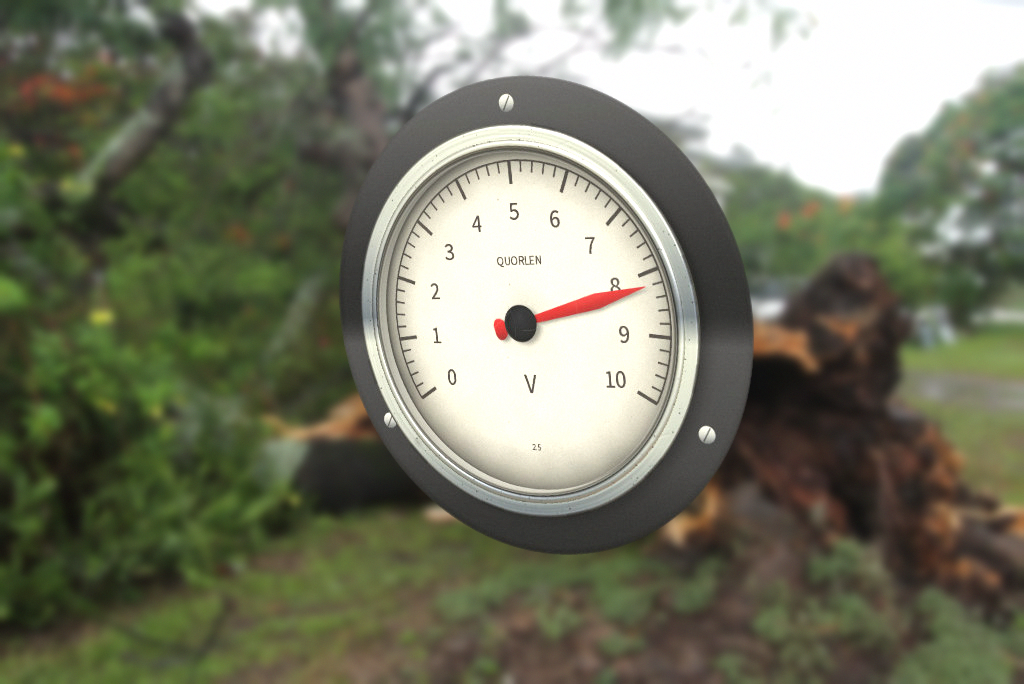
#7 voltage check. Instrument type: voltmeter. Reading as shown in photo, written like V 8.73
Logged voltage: V 8.2
